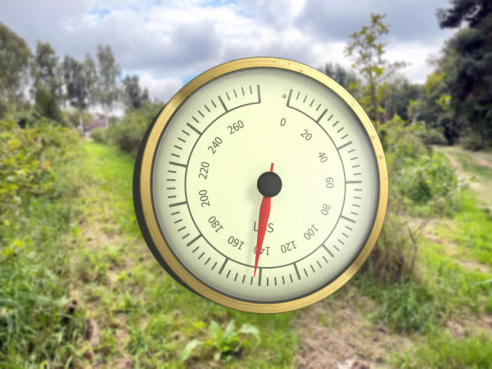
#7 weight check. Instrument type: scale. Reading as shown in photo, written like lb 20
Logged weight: lb 144
